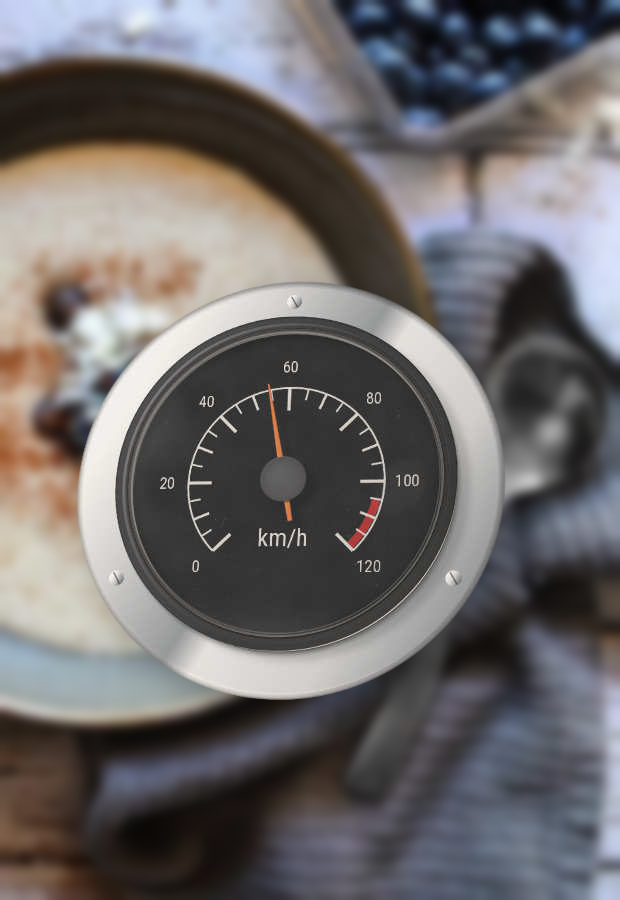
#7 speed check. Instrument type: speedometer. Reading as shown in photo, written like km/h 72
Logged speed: km/h 55
